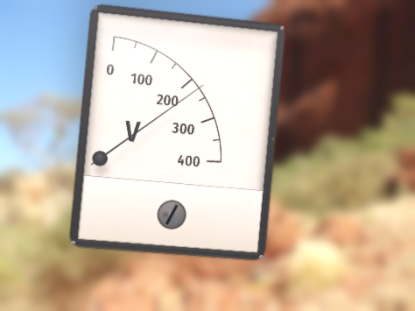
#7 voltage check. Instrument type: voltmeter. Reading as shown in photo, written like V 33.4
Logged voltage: V 225
